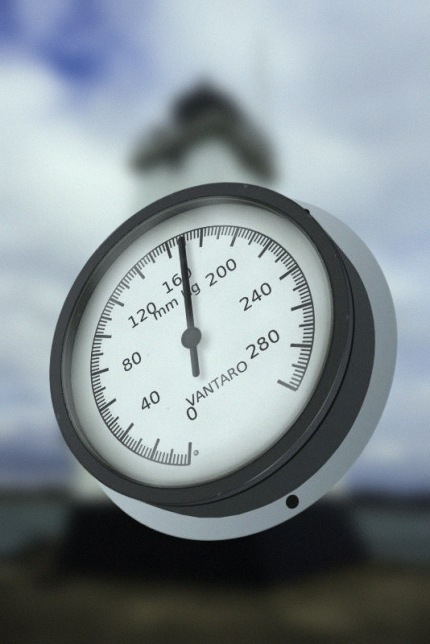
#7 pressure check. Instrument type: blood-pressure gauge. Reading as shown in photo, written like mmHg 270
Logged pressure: mmHg 170
